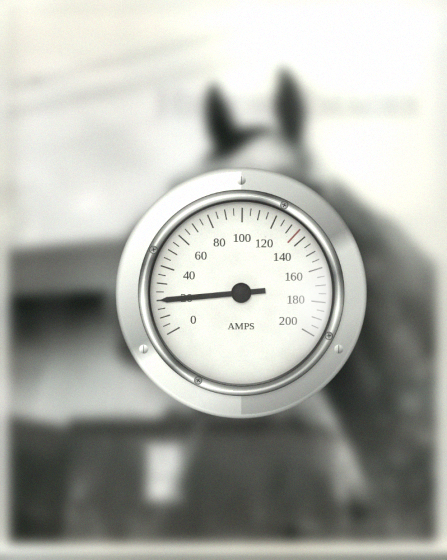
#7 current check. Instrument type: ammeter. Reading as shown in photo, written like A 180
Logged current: A 20
